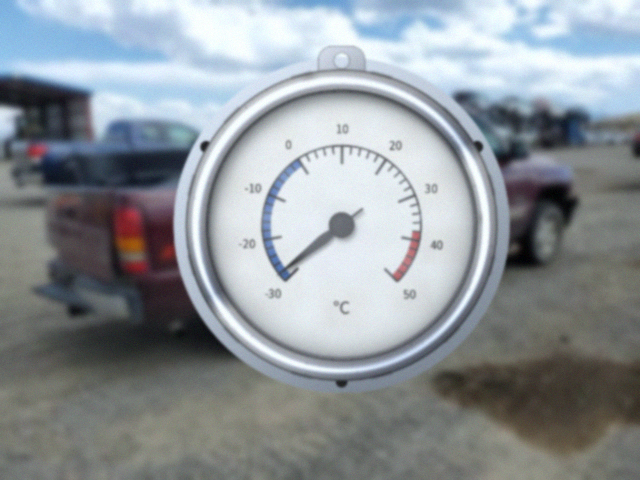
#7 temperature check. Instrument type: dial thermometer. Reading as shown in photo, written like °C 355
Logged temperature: °C -28
